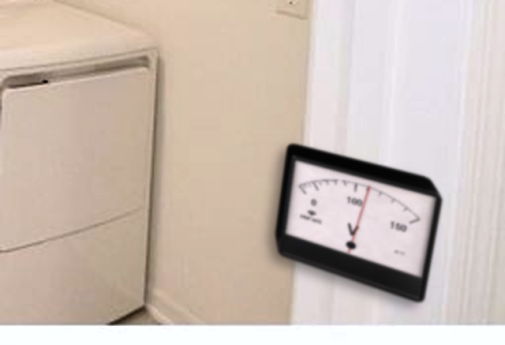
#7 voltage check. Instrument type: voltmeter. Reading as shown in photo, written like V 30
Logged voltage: V 110
